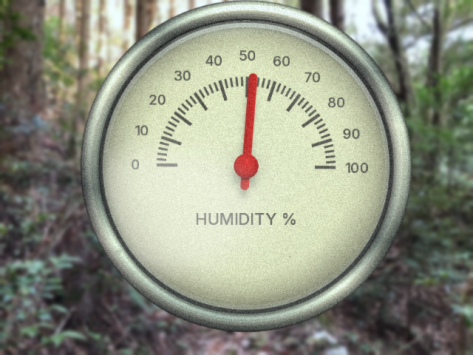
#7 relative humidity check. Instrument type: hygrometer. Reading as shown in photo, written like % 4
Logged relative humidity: % 52
